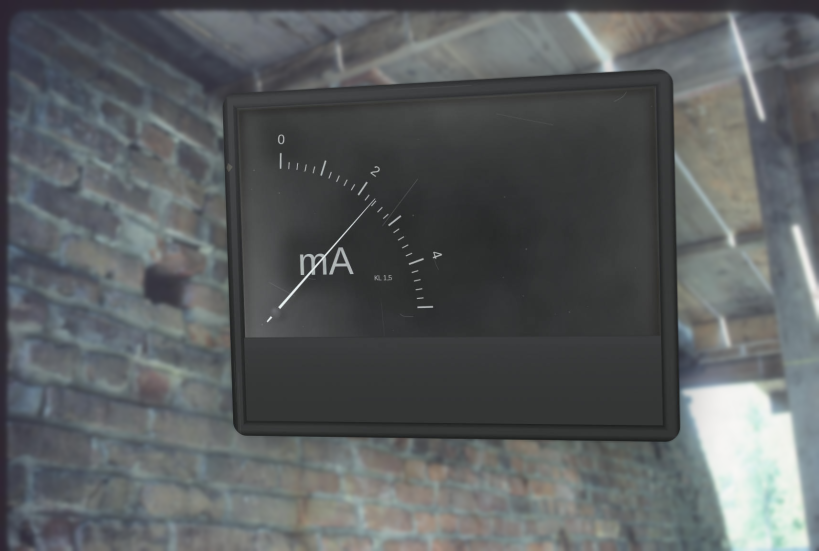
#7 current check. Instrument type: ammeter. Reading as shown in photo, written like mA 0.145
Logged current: mA 2.4
